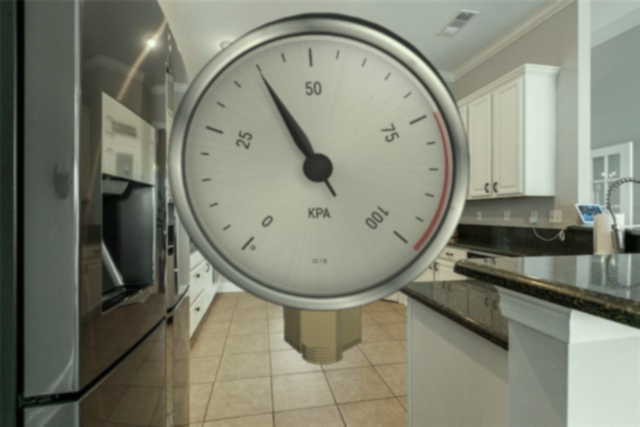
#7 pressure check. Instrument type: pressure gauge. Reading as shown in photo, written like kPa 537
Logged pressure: kPa 40
